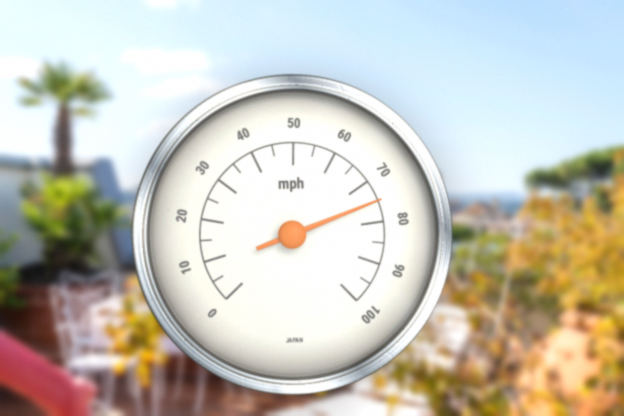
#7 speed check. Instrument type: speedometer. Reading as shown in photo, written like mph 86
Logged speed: mph 75
